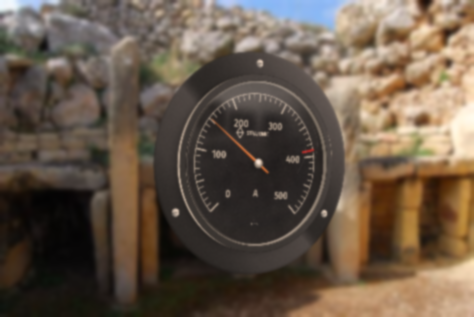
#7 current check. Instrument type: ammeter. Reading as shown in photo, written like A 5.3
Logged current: A 150
